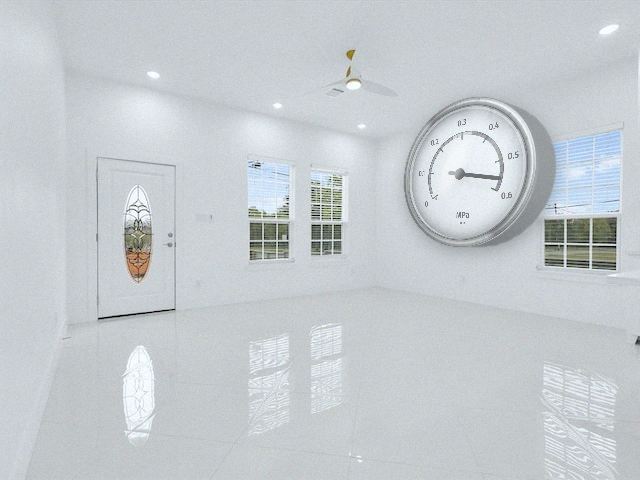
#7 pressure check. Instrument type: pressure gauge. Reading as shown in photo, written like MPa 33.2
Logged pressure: MPa 0.56
